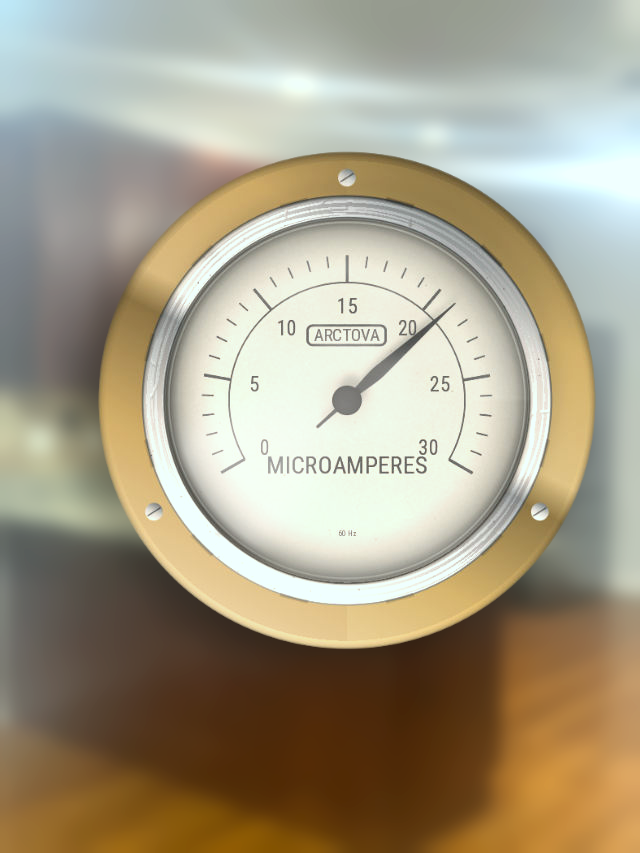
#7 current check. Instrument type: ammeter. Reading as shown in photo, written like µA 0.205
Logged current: µA 21
